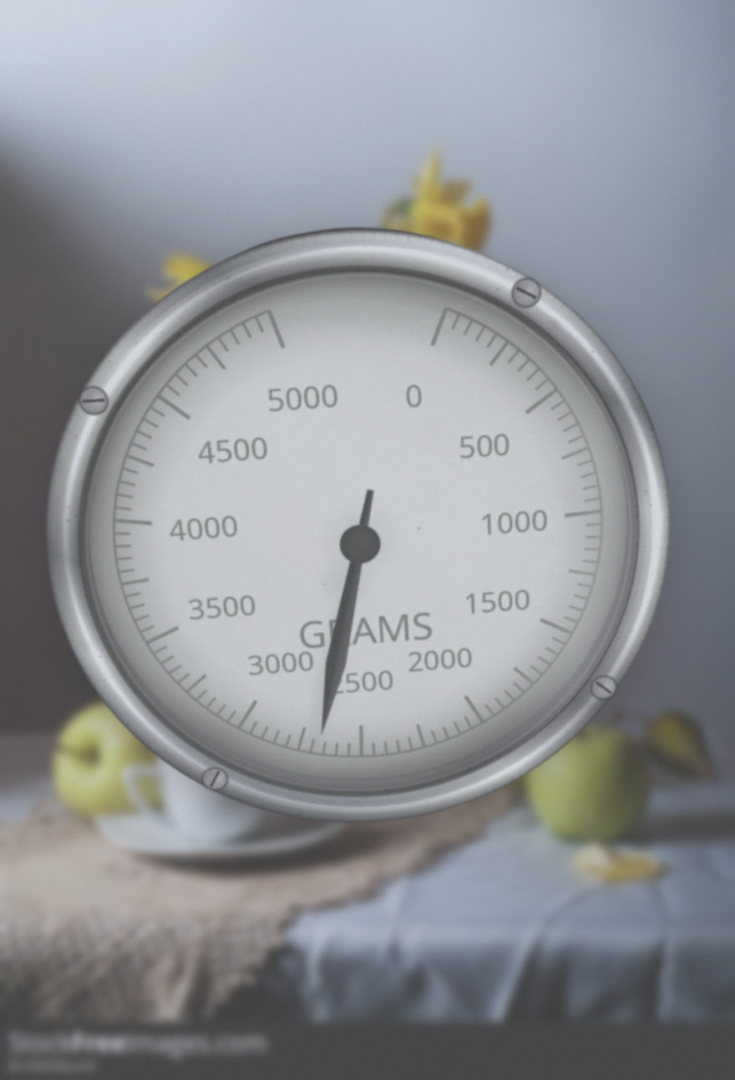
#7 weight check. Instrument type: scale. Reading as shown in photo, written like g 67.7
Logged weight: g 2675
